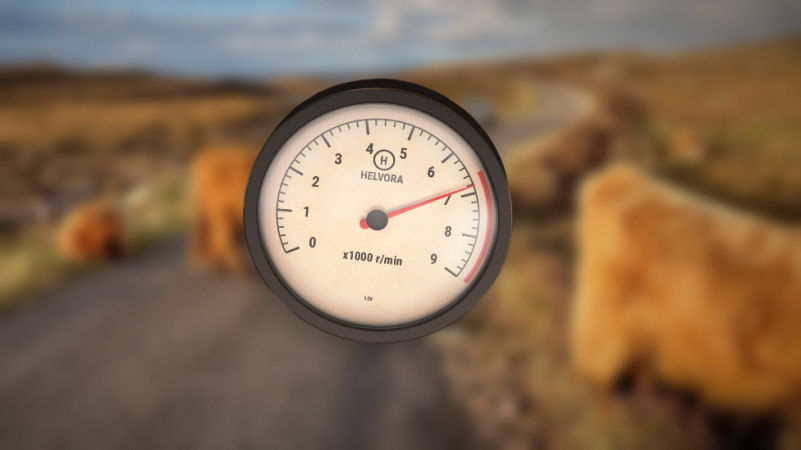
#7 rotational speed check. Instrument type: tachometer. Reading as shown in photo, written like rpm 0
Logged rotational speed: rpm 6800
